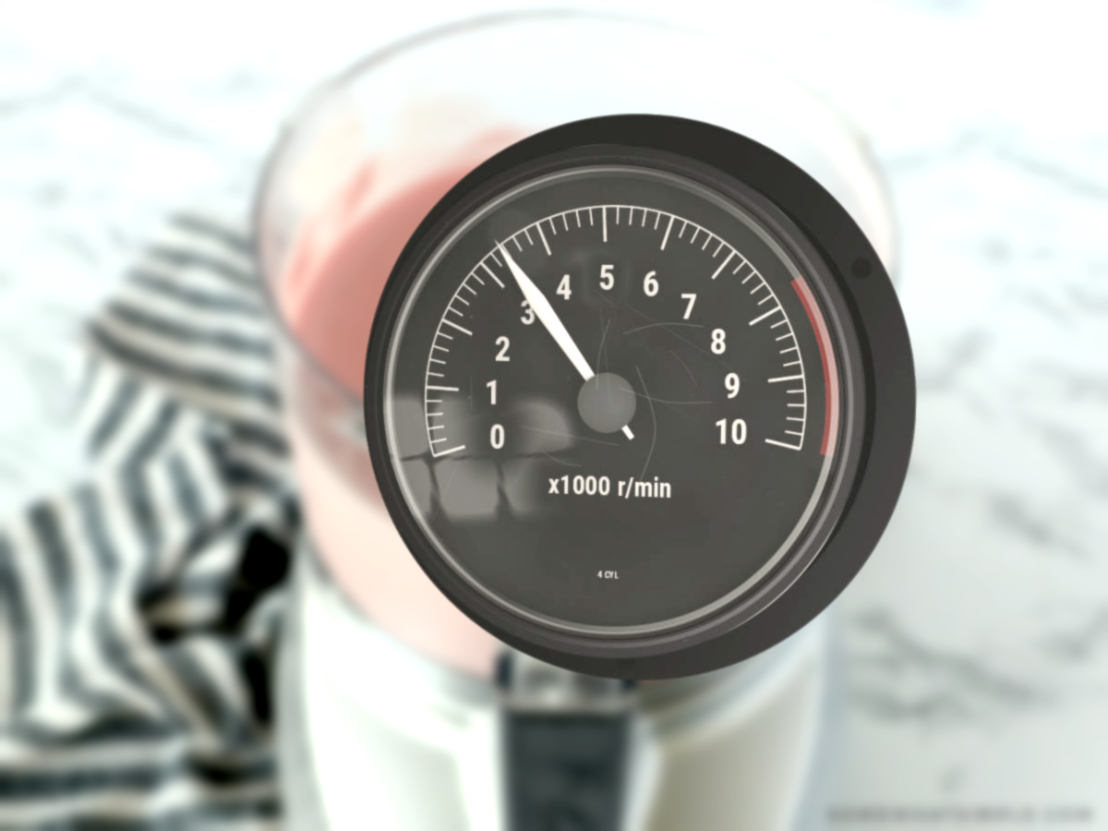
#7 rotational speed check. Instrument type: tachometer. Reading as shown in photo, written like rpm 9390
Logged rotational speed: rpm 3400
